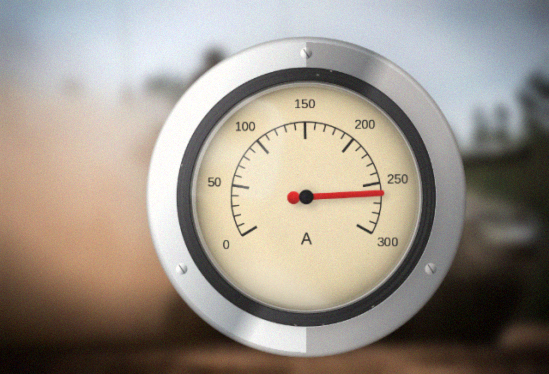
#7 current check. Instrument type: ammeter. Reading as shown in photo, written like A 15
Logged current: A 260
